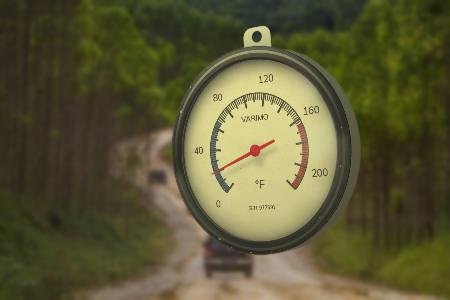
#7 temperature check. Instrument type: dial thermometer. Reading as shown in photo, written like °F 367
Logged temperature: °F 20
